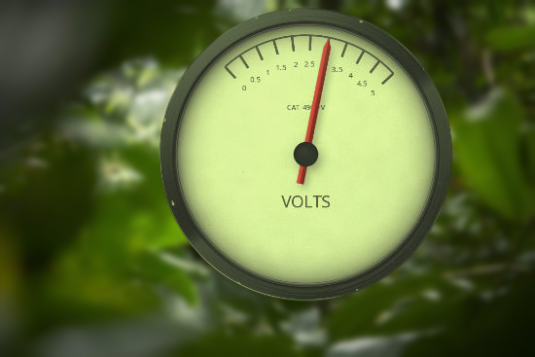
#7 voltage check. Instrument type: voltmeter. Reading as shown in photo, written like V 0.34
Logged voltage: V 3
